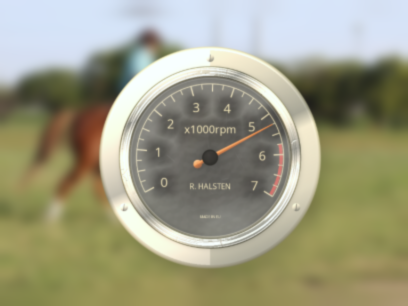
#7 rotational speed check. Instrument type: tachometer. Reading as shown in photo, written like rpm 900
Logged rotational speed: rpm 5250
